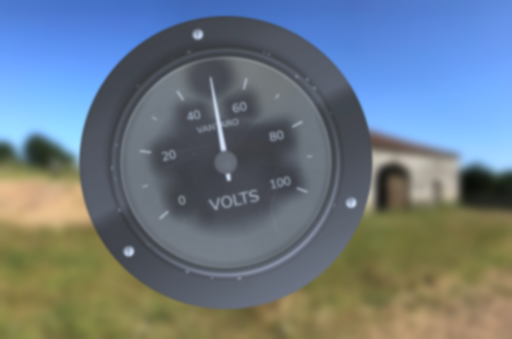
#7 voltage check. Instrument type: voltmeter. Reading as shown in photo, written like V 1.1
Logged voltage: V 50
